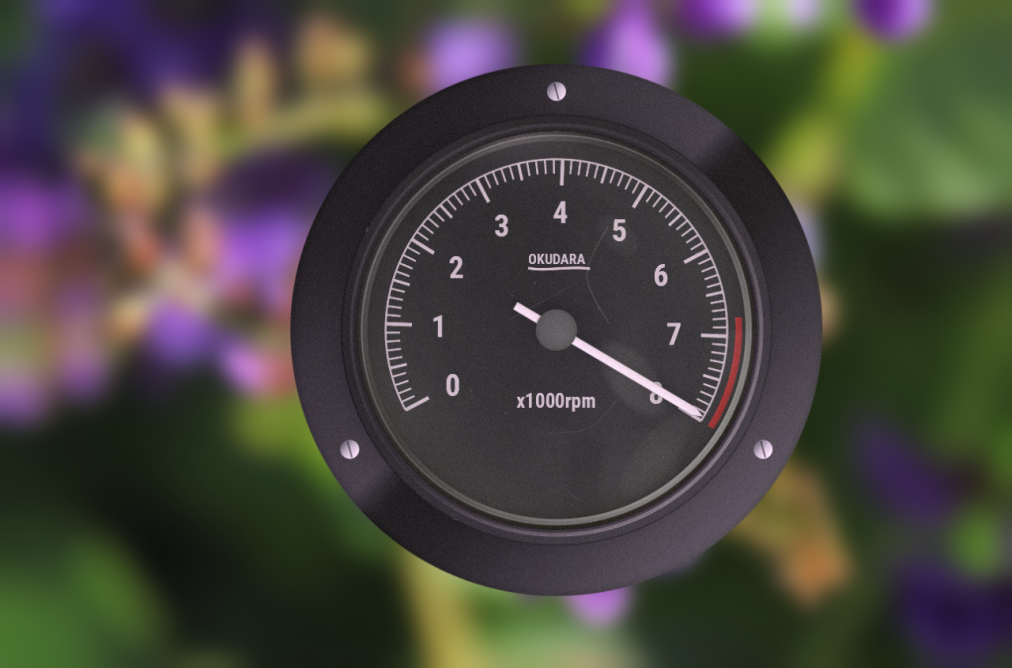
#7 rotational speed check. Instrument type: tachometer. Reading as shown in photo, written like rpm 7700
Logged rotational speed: rpm 7950
